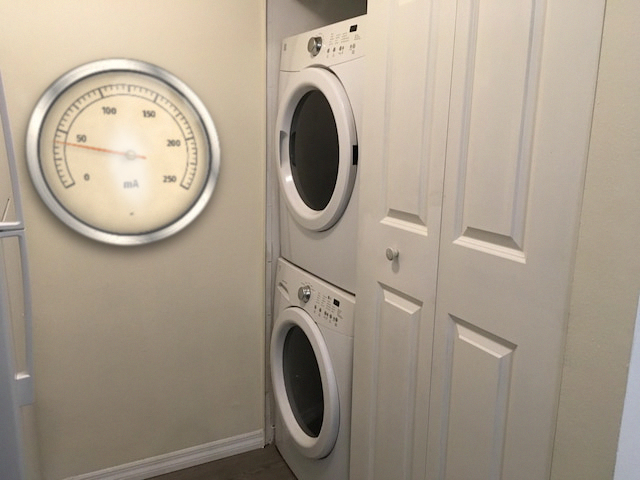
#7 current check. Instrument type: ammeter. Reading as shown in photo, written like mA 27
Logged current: mA 40
